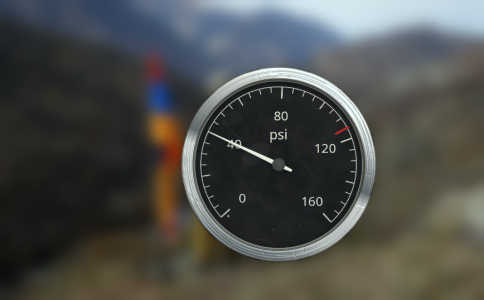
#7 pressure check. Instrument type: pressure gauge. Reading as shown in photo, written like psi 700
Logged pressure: psi 40
